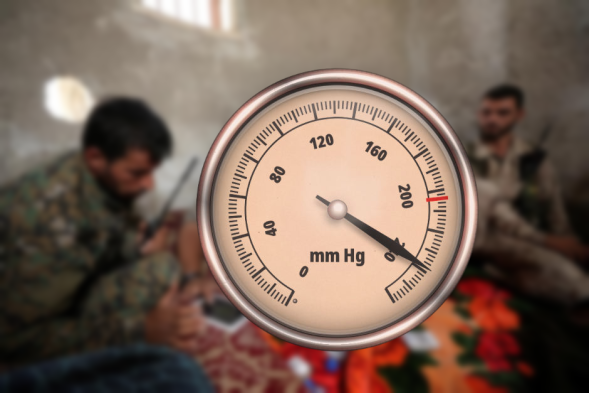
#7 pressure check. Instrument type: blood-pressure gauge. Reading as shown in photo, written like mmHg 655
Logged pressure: mmHg 238
